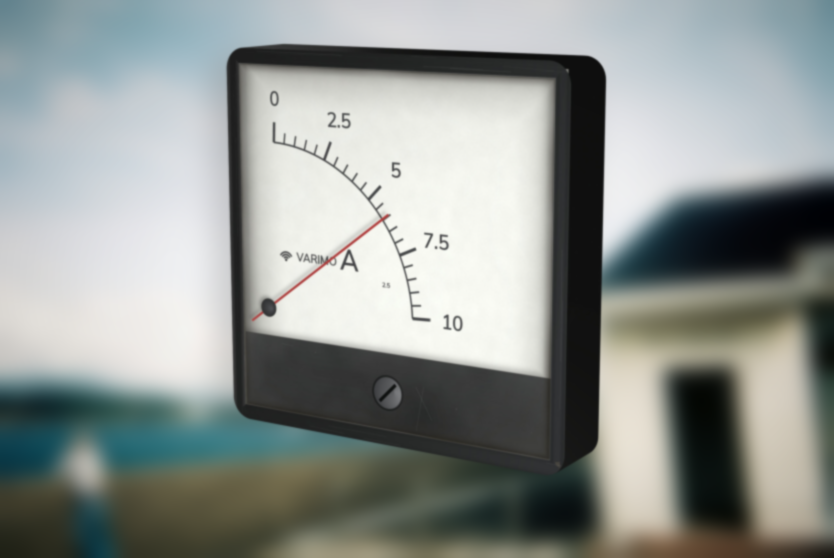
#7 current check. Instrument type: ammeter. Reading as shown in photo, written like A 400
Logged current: A 6
